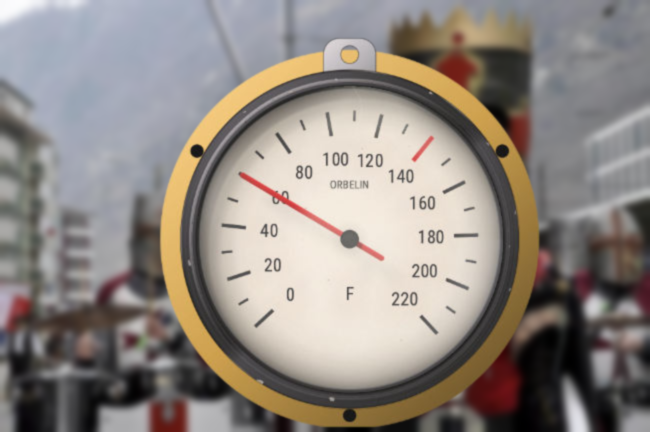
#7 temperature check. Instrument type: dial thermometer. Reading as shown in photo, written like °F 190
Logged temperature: °F 60
